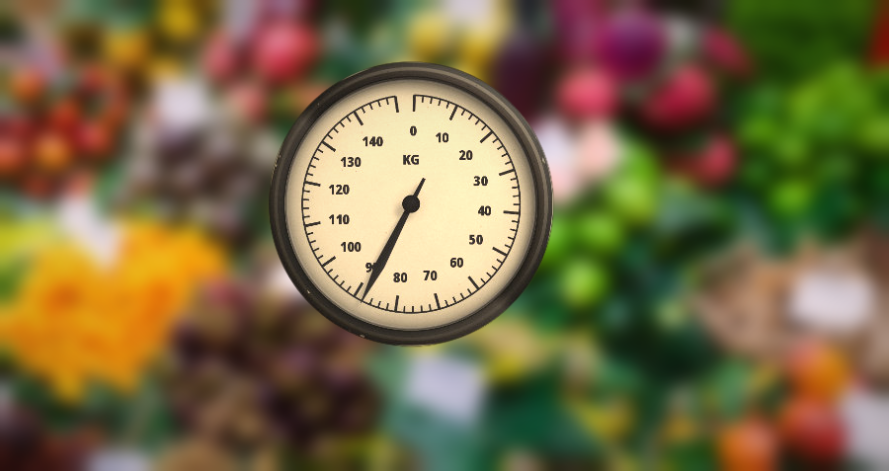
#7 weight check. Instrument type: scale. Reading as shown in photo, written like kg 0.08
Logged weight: kg 88
